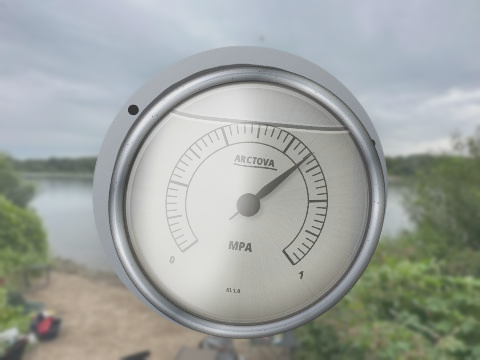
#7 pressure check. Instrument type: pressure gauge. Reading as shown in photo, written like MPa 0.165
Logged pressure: MPa 0.66
